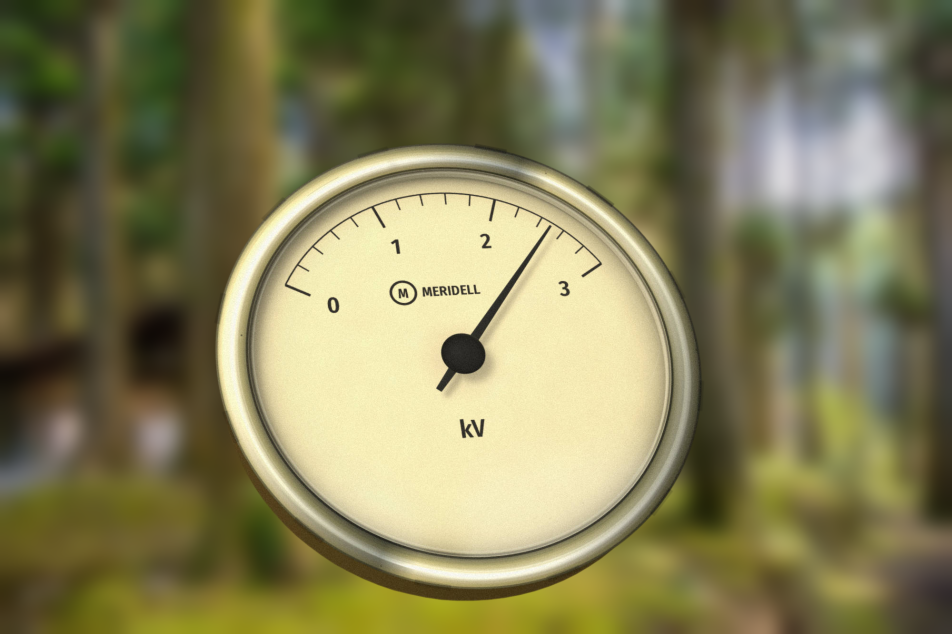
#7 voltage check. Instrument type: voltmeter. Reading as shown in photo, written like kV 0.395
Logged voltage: kV 2.5
